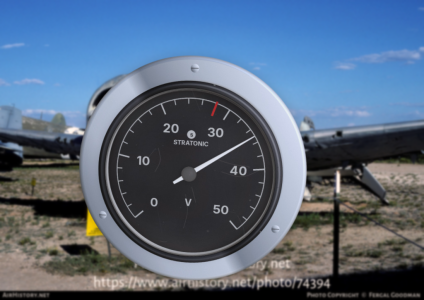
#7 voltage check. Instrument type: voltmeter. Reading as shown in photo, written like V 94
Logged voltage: V 35
